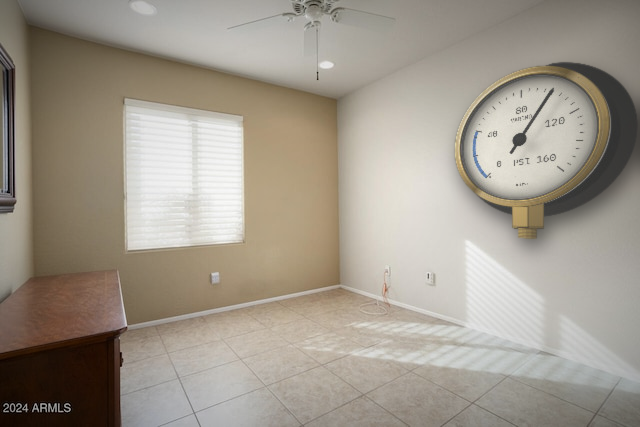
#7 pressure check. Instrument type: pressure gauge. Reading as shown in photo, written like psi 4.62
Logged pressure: psi 100
